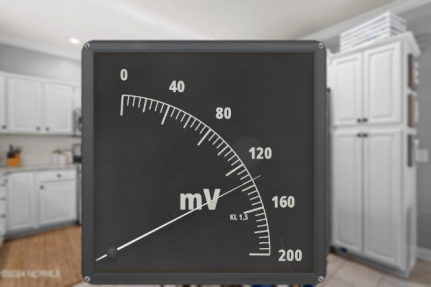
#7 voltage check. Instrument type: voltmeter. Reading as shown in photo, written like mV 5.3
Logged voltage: mV 135
